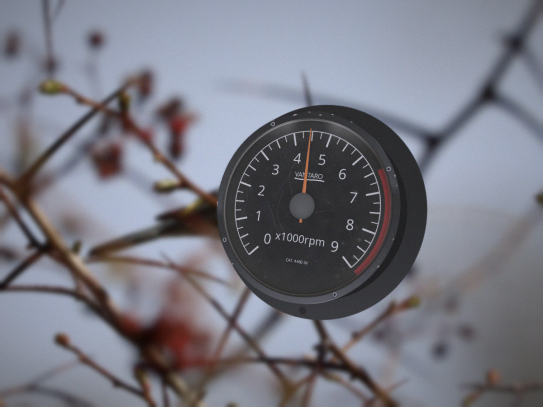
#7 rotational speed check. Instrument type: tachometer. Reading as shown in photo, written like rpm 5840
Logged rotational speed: rpm 4500
